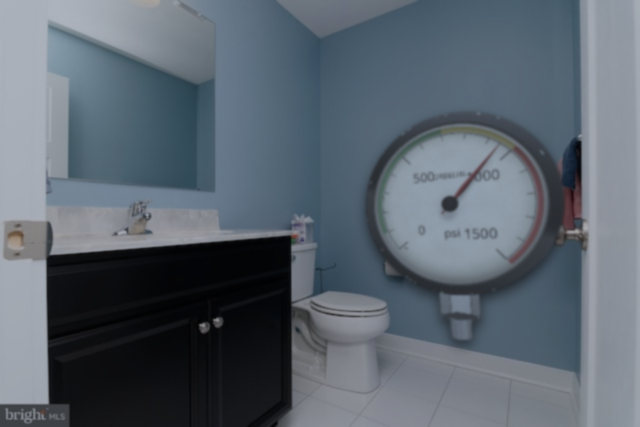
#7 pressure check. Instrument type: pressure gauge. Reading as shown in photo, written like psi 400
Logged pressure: psi 950
